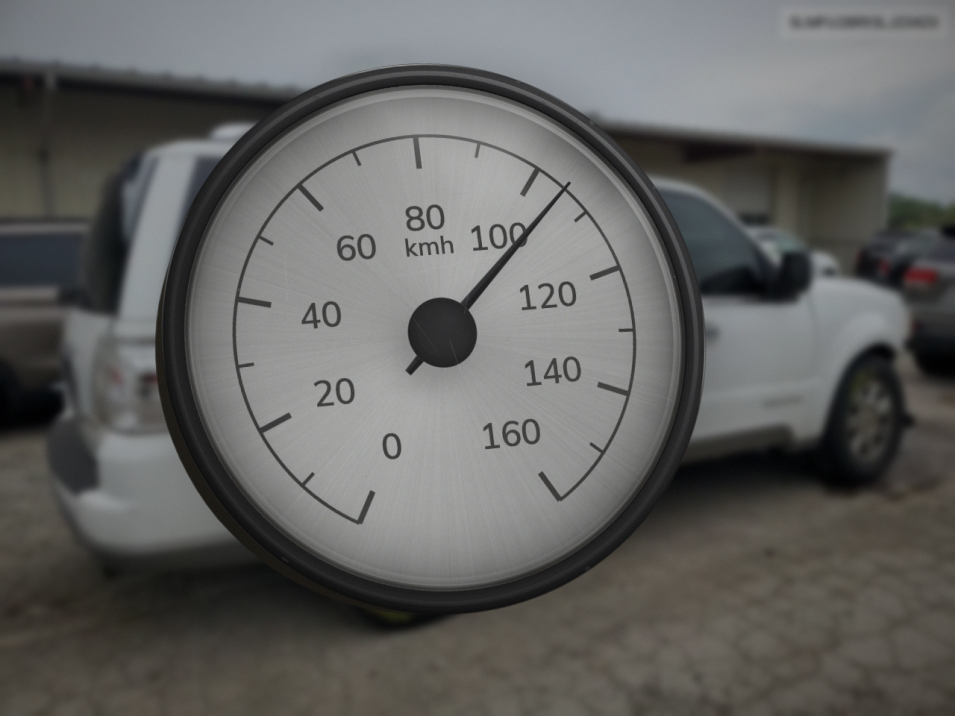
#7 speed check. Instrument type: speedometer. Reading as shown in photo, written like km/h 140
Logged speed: km/h 105
